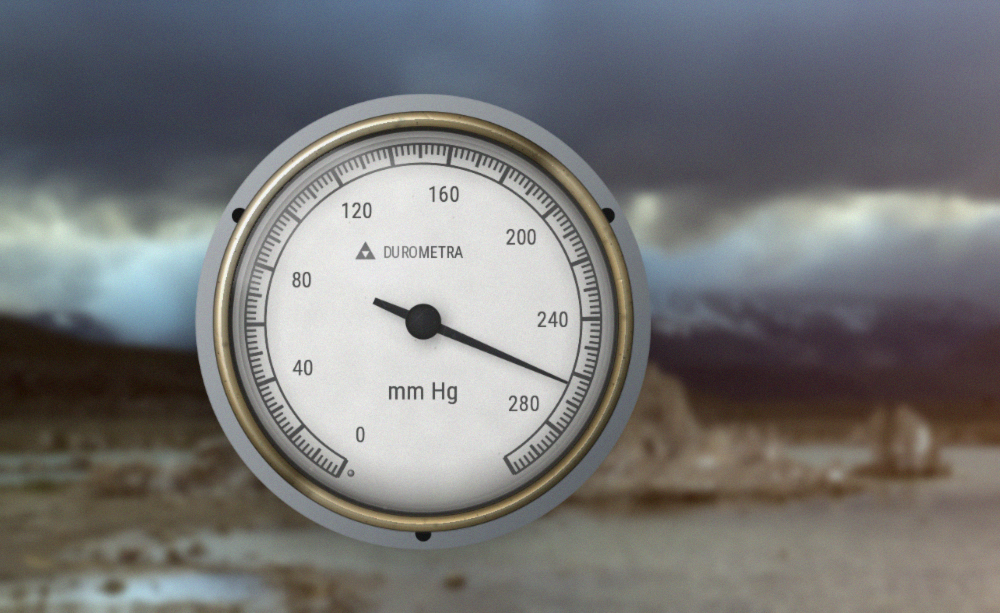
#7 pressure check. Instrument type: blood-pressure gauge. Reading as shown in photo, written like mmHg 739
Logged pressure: mmHg 264
